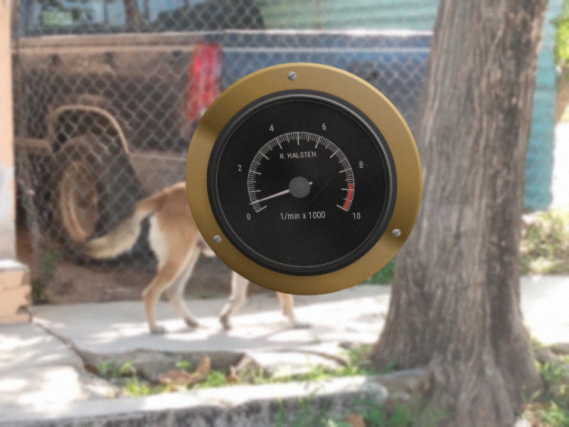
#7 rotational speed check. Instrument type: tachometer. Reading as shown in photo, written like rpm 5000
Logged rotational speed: rpm 500
